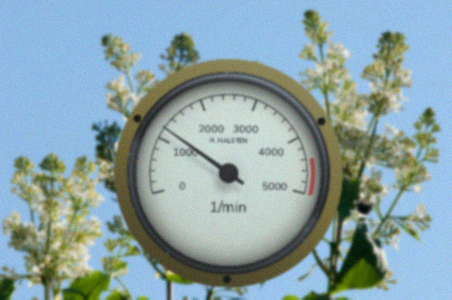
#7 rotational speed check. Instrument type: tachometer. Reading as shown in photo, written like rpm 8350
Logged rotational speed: rpm 1200
